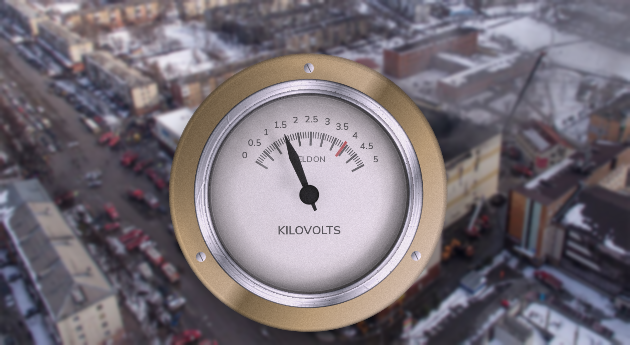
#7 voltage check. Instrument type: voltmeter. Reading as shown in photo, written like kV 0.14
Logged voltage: kV 1.5
